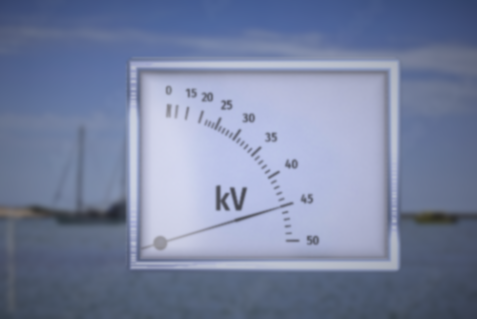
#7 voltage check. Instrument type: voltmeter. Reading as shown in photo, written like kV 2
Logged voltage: kV 45
